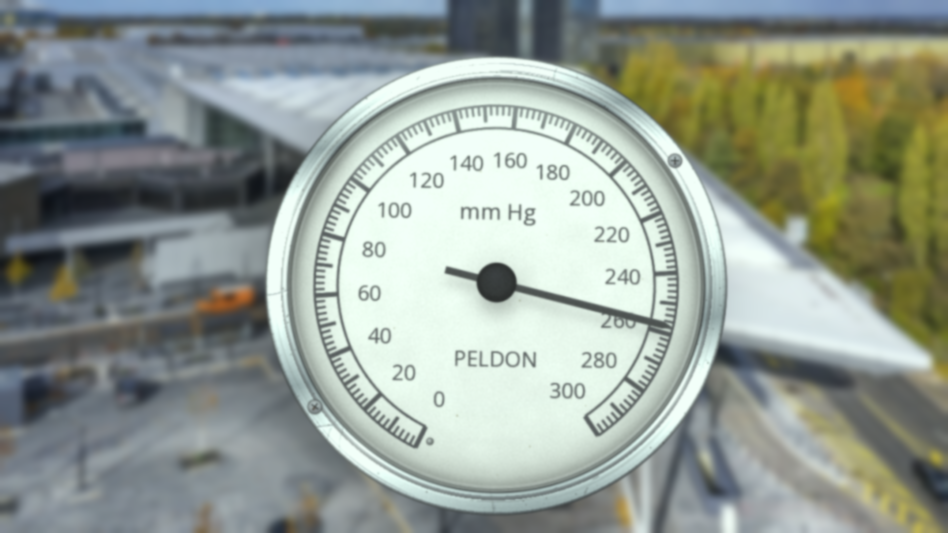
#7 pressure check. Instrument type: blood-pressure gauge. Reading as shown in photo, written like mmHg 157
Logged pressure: mmHg 258
